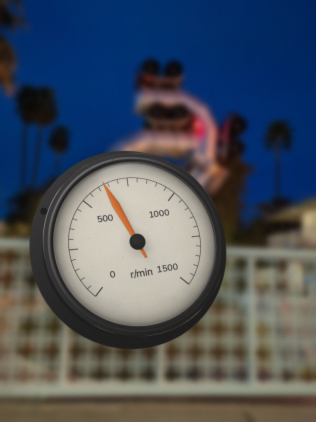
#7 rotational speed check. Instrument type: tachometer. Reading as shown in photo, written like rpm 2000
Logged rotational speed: rpm 625
